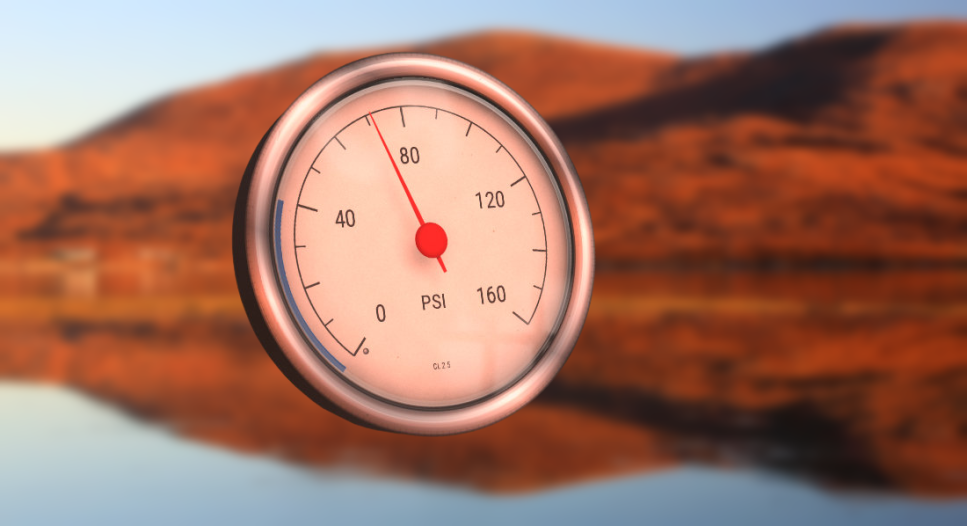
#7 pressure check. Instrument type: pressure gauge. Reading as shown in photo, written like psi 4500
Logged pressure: psi 70
